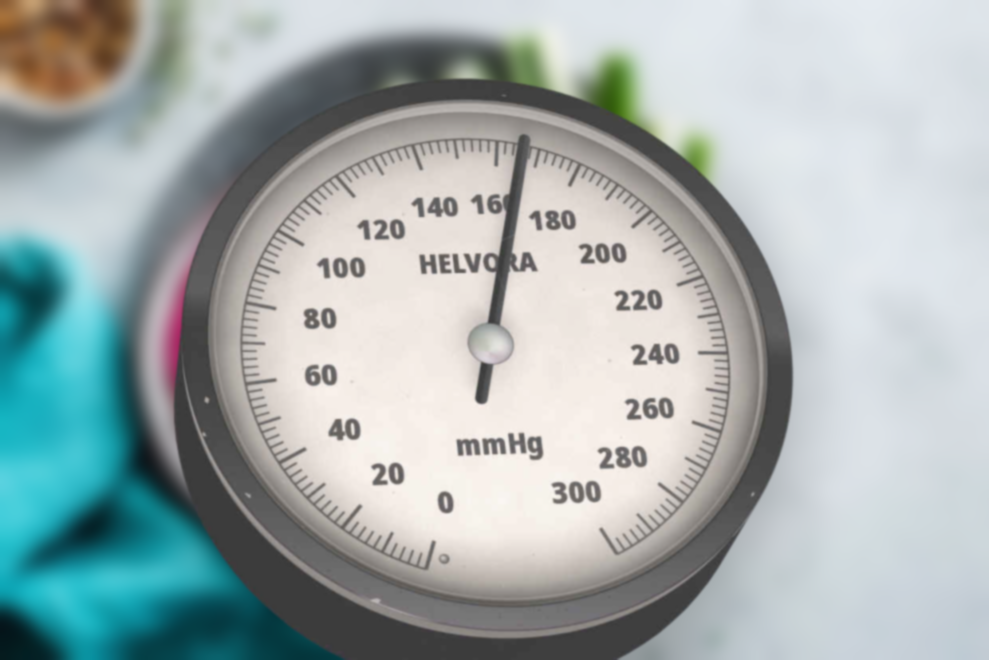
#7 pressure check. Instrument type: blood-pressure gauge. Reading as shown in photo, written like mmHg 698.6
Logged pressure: mmHg 166
